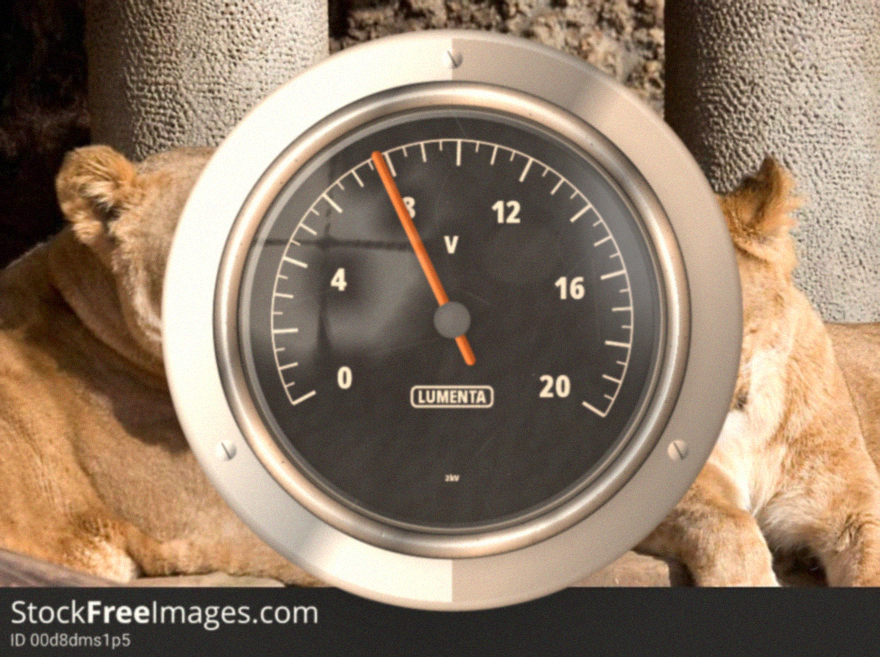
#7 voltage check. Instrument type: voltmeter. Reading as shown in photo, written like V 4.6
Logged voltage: V 7.75
